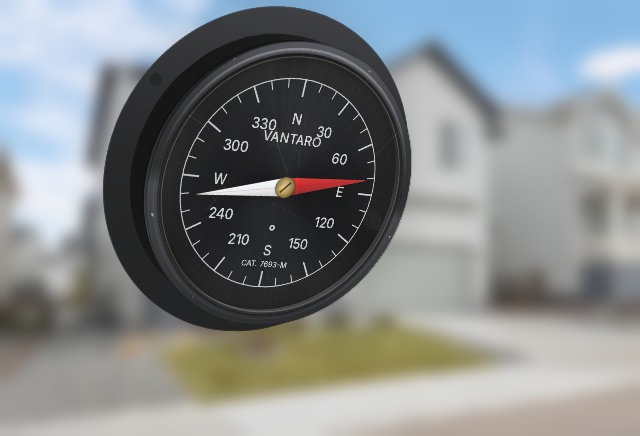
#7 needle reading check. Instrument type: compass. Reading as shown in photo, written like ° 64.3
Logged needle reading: ° 80
